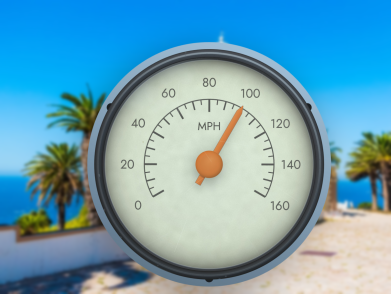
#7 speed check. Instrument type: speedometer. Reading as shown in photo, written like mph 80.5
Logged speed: mph 100
